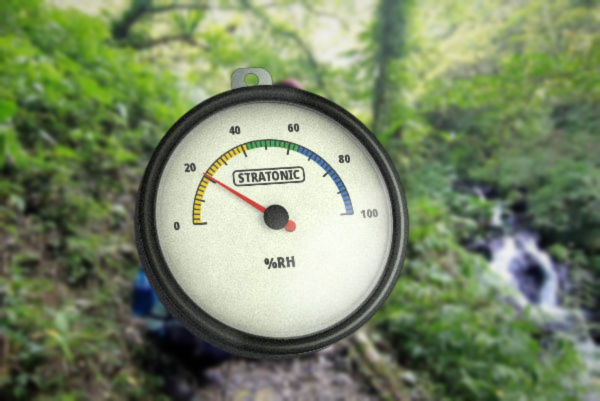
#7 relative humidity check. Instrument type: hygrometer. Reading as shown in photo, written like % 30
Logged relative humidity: % 20
